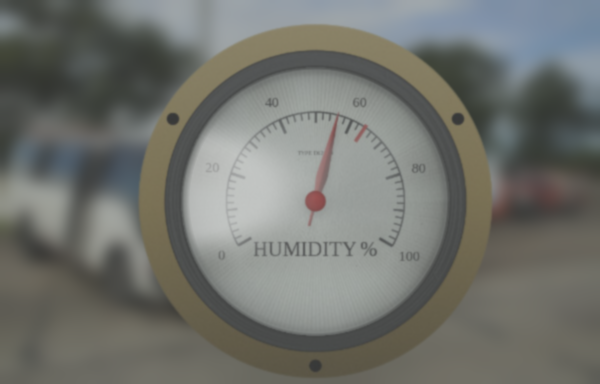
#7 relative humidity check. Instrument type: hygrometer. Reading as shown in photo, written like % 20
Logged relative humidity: % 56
